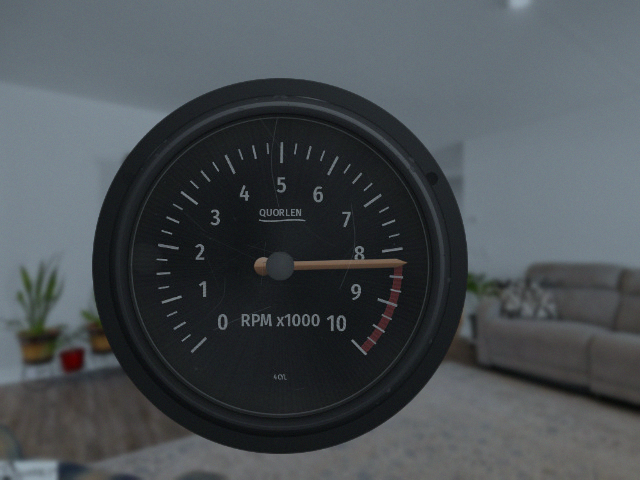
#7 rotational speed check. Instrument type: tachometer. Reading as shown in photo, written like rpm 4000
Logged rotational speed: rpm 8250
